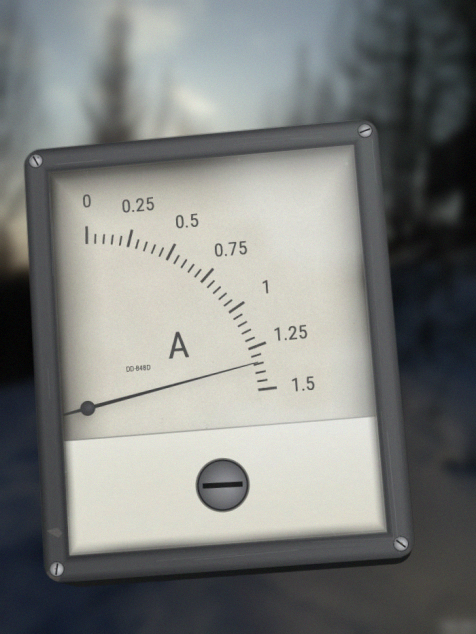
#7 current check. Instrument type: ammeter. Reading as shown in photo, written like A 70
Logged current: A 1.35
